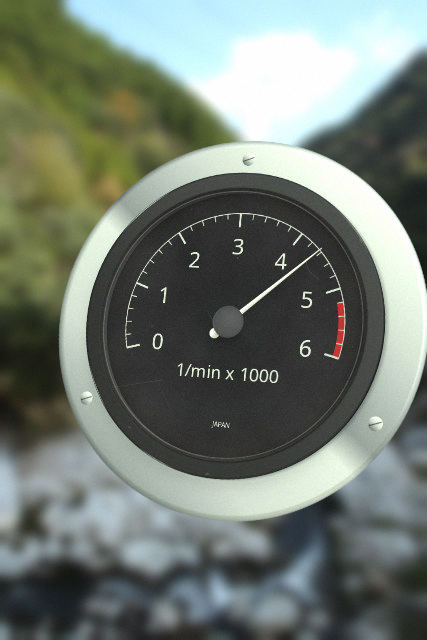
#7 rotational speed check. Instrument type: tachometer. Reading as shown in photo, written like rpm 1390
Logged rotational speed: rpm 4400
